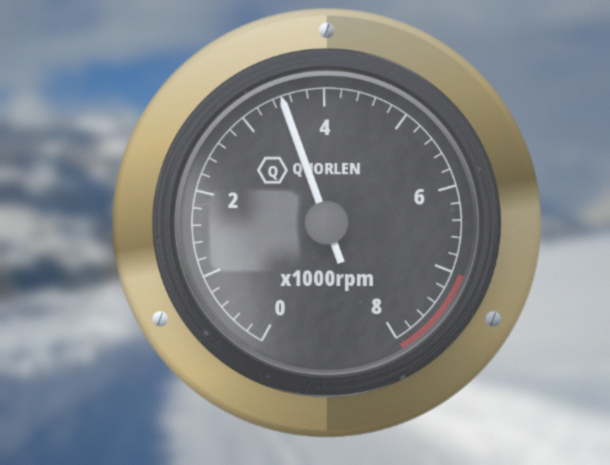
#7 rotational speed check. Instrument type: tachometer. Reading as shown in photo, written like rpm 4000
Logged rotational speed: rpm 3500
